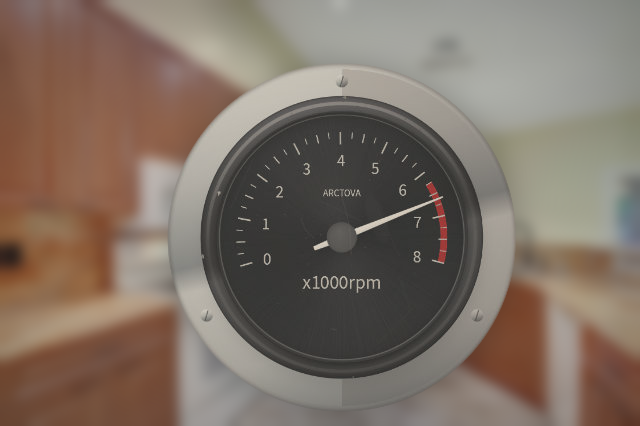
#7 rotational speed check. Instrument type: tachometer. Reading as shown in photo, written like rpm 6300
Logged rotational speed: rpm 6625
